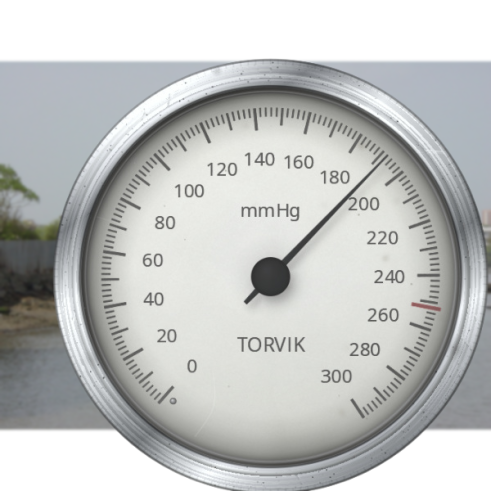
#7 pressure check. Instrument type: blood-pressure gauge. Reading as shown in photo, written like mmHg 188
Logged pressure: mmHg 192
